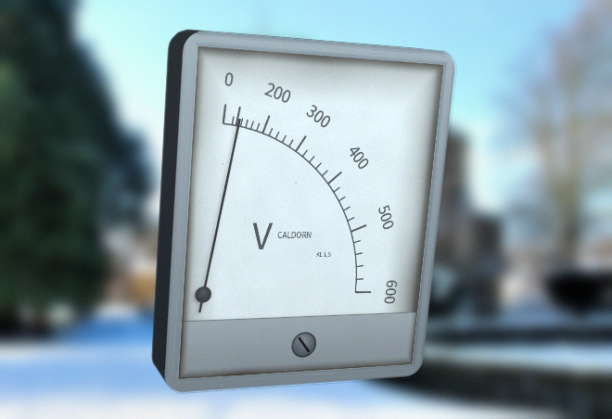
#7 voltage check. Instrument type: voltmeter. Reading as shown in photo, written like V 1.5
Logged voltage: V 100
